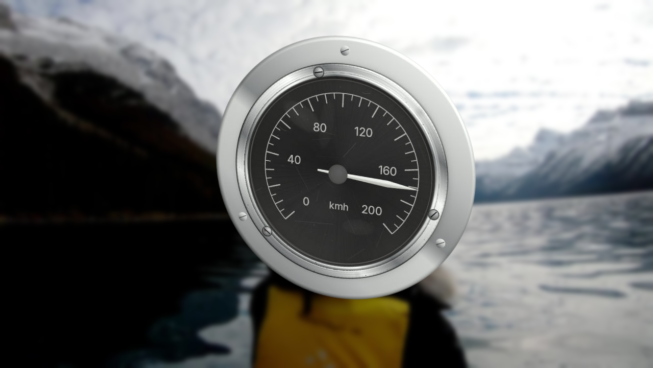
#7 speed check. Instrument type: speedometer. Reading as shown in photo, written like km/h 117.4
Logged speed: km/h 170
